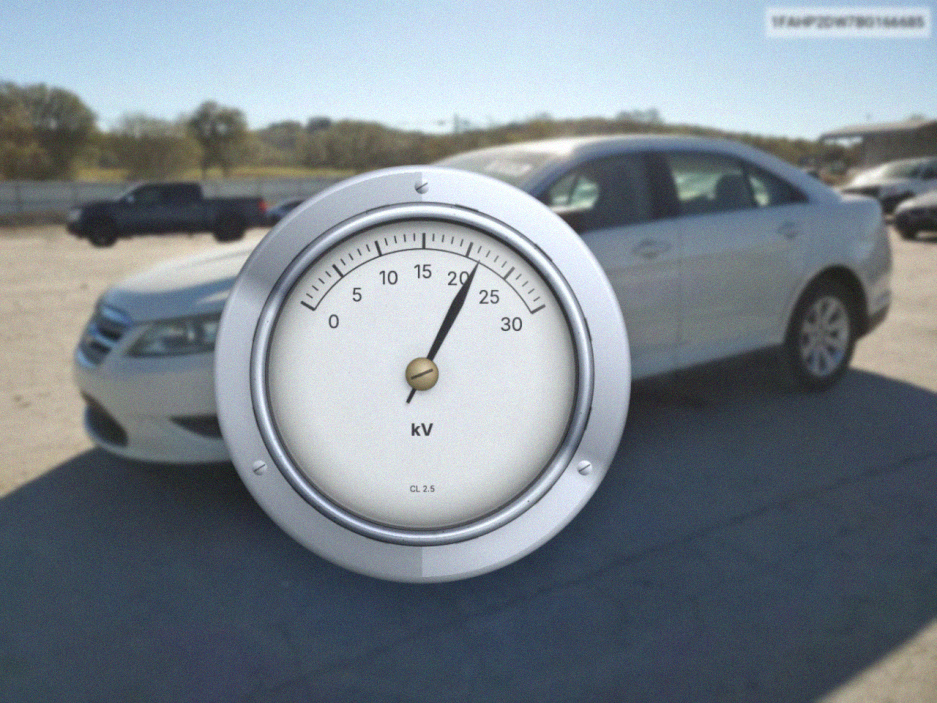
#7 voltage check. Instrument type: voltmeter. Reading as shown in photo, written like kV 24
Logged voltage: kV 21.5
